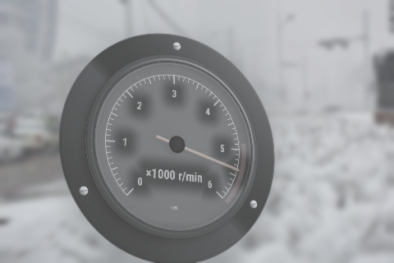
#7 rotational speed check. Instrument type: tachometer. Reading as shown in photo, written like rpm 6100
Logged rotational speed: rpm 5400
